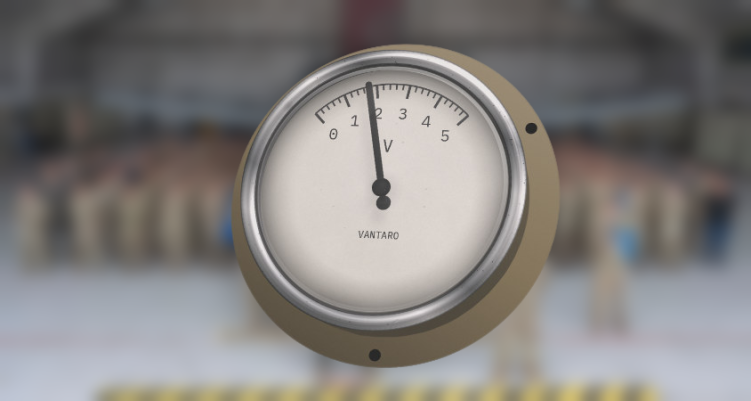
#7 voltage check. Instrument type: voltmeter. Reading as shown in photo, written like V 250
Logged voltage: V 1.8
